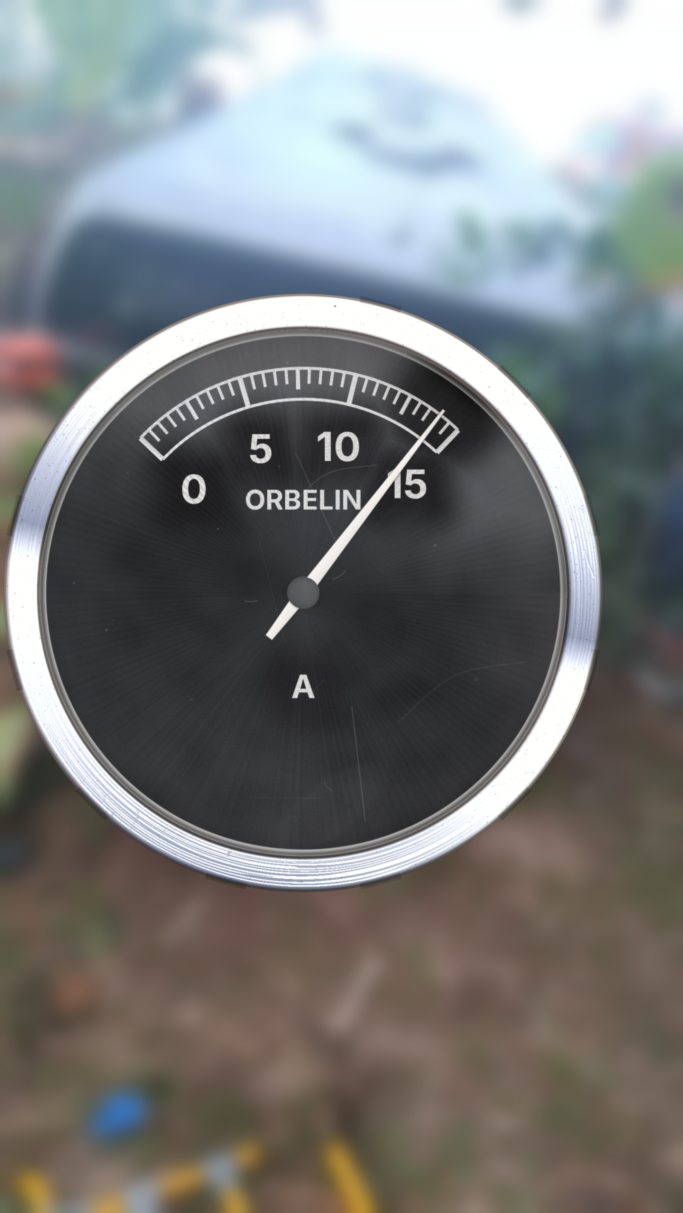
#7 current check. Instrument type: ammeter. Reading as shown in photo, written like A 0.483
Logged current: A 14
